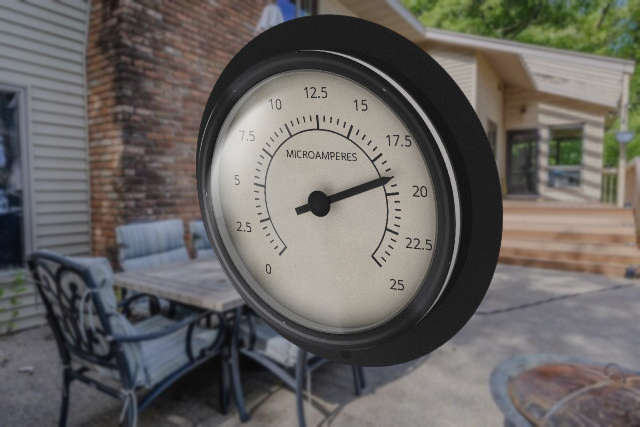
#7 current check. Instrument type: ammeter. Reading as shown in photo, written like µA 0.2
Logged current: µA 19
